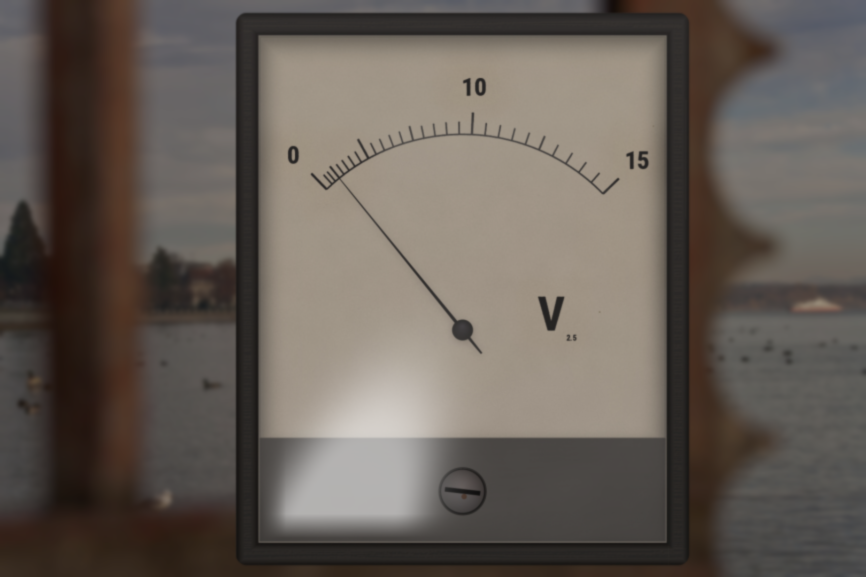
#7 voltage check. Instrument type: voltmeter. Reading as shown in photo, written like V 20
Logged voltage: V 2.5
